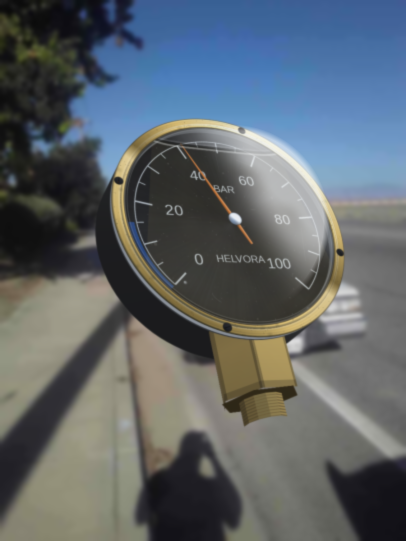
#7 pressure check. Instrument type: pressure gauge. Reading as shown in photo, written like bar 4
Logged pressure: bar 40
